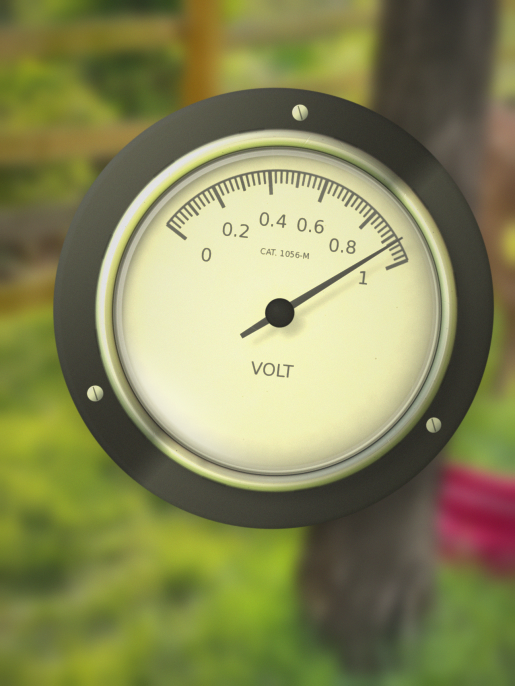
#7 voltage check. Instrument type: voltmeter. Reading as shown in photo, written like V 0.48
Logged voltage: V 0.92
